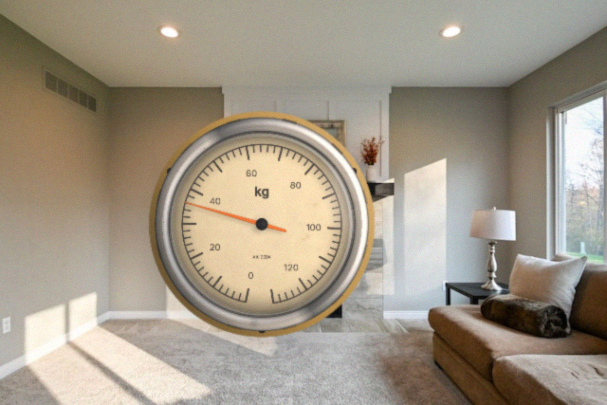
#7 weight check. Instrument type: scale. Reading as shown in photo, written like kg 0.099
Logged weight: kg 36
